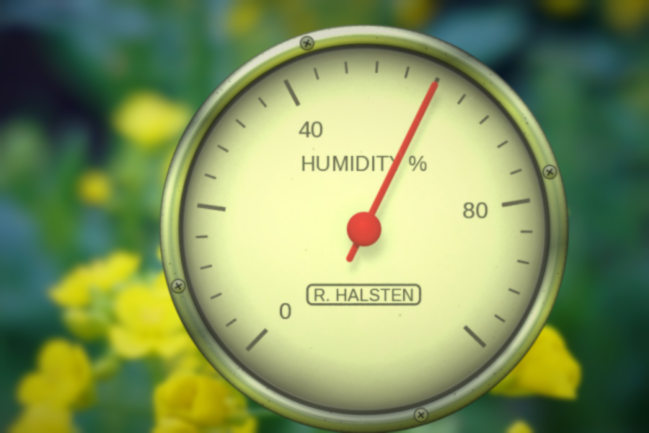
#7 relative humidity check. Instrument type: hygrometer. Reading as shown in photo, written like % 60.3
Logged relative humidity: % 60
